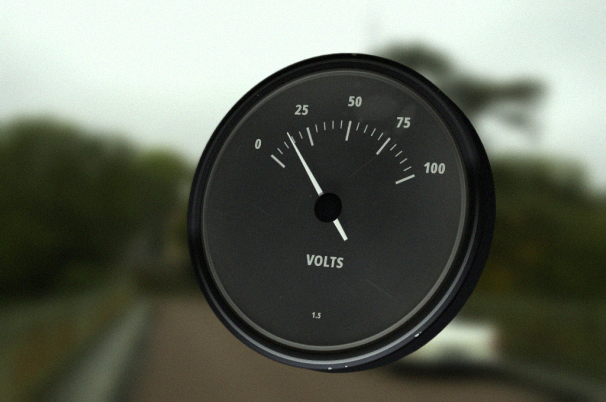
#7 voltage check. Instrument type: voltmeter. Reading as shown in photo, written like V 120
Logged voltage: V 15
